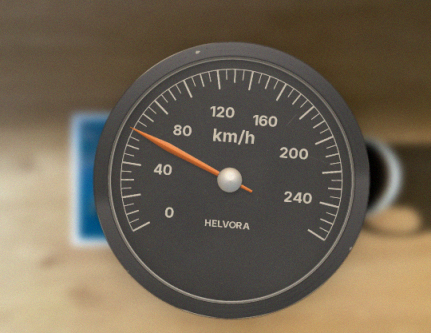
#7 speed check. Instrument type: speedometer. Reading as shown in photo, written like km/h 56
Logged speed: km/h 60
